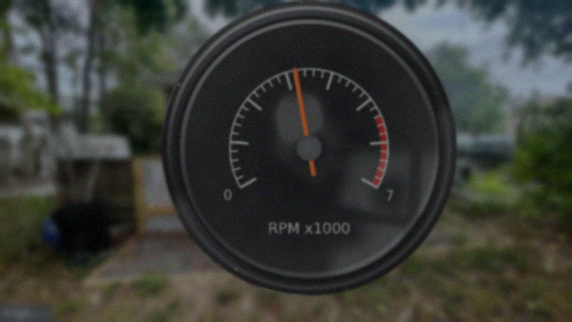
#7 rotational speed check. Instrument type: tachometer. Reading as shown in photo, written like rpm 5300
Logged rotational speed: rpm 3200
